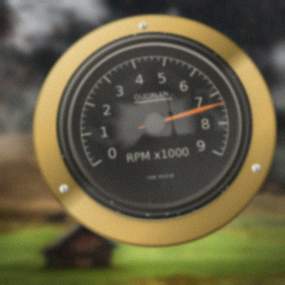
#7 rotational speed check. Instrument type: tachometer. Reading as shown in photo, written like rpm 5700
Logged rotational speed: rpm 7400
